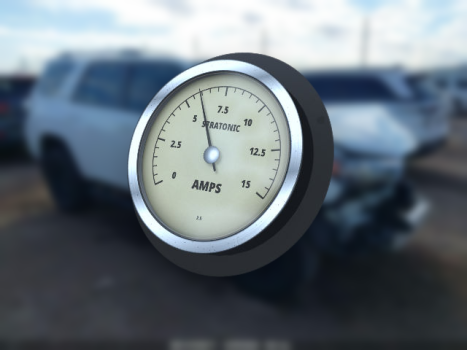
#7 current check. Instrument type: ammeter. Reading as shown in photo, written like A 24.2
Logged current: A 6
